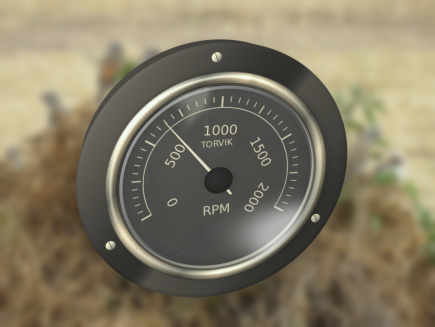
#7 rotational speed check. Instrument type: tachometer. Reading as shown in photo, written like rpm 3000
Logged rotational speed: rpm 650
